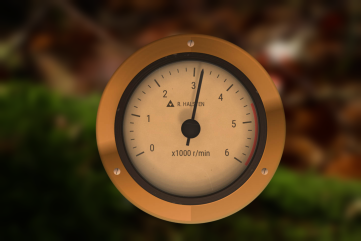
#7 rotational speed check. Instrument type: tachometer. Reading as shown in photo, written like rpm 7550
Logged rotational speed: rpm 3200
